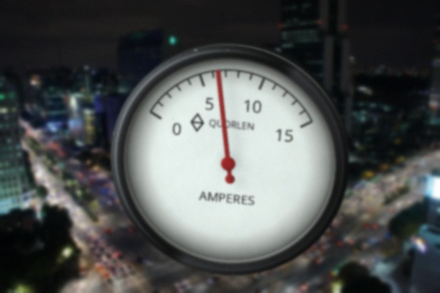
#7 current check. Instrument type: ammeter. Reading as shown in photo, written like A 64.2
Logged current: A 6.5
